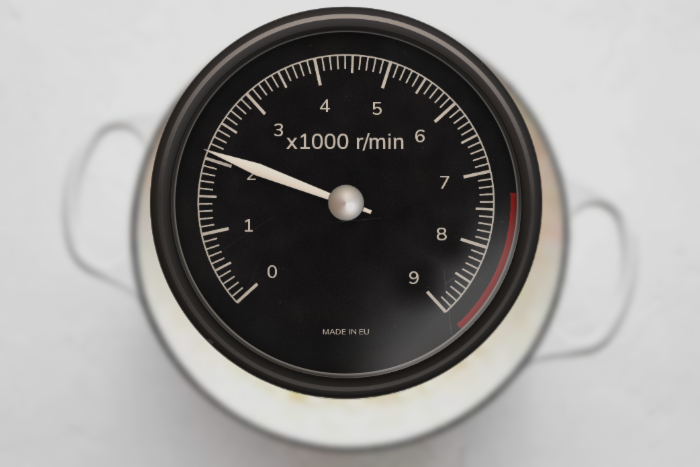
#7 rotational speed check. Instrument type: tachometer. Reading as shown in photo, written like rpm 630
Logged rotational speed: rpm 2100
